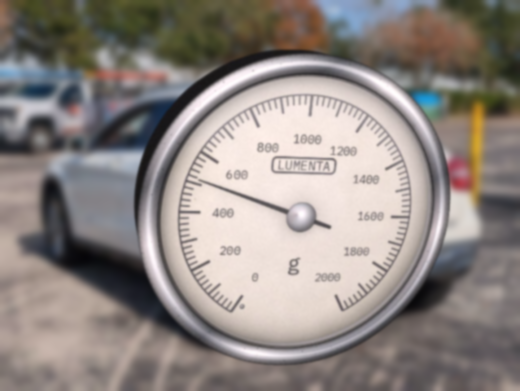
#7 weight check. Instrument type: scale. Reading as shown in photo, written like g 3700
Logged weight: g 520
